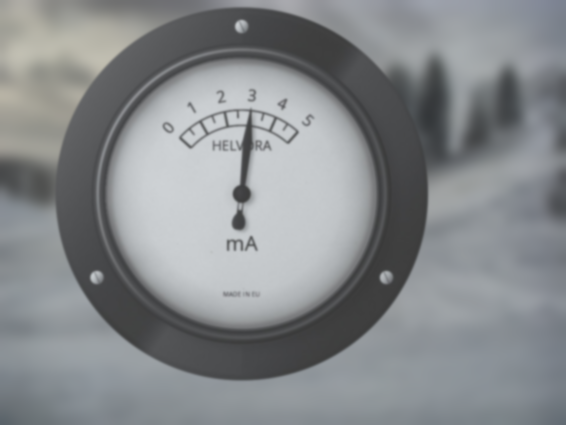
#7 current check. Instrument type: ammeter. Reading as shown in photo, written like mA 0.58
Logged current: mA 3
